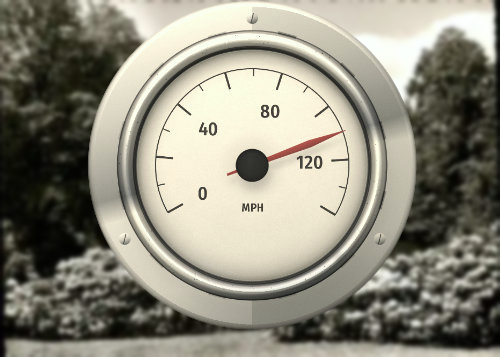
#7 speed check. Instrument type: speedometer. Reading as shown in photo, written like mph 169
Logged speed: mph 110
